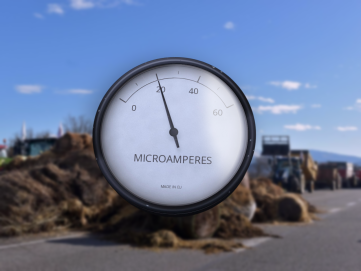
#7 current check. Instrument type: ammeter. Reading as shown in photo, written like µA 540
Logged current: µA 20
